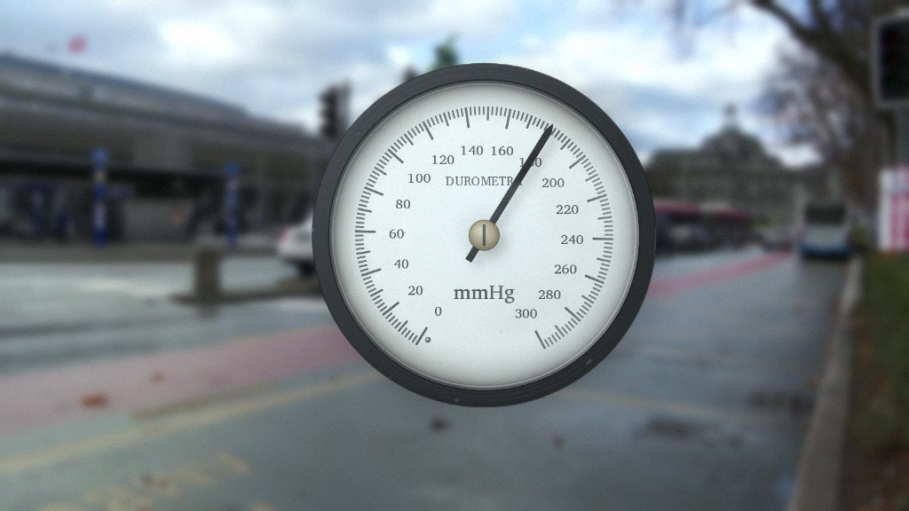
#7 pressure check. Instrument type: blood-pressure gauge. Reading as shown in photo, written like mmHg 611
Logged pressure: mmHg 180
